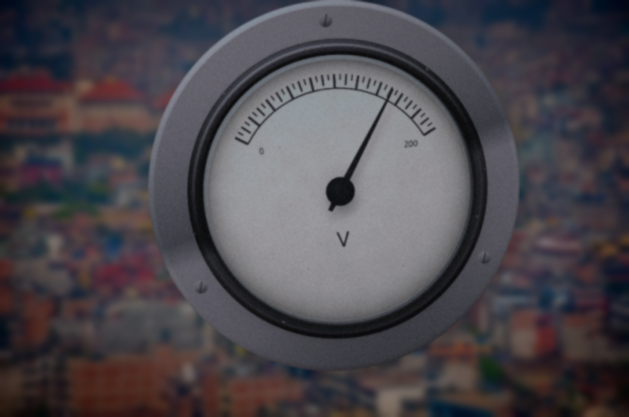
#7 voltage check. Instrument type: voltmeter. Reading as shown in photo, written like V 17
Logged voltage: V 150
